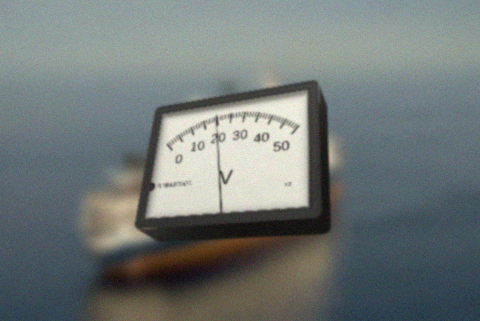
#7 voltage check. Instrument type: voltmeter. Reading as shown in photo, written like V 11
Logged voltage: V 20
